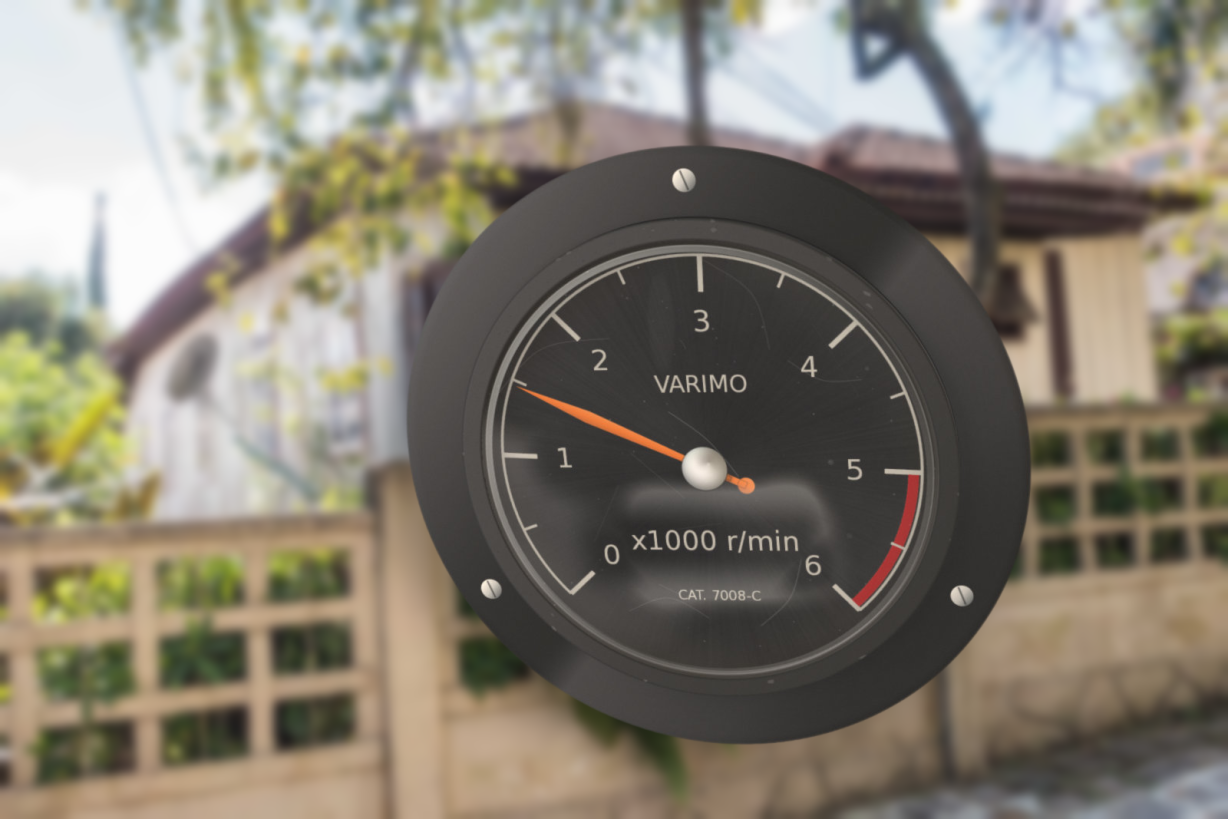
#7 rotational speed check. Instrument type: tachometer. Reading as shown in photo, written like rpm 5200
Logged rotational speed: rpm 1500
